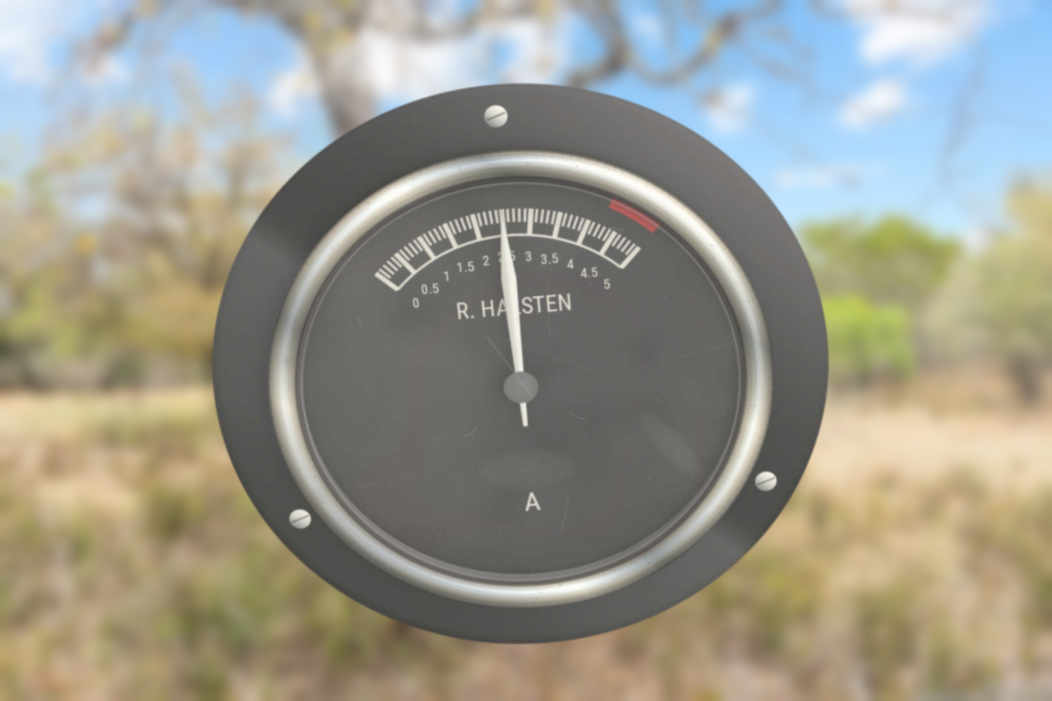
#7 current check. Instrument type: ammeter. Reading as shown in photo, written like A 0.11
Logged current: A 2.5
